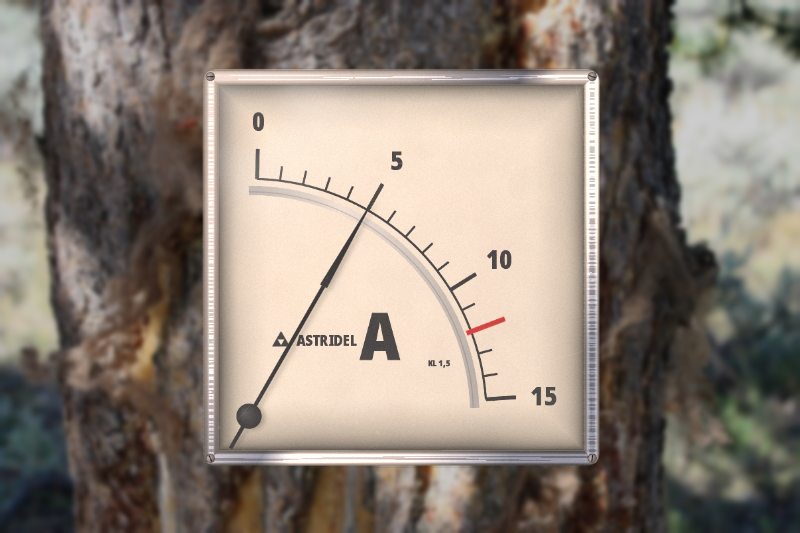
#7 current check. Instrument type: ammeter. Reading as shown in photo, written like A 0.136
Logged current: A 5
